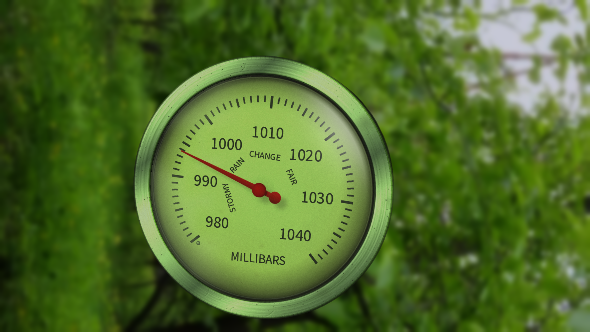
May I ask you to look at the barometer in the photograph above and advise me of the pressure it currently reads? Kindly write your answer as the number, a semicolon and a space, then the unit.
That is 994; mbar
